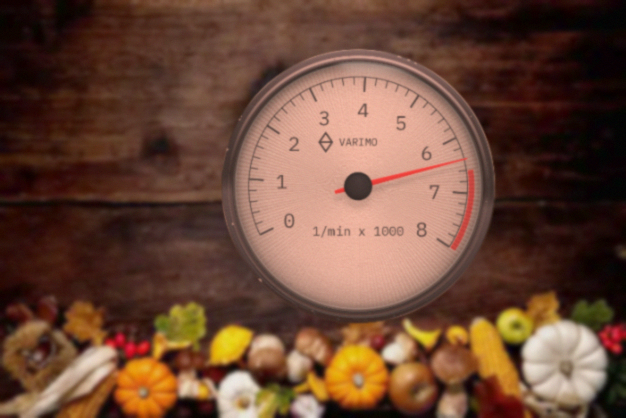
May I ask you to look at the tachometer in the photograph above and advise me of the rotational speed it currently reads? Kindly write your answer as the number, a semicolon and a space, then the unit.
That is 6400; rpm
